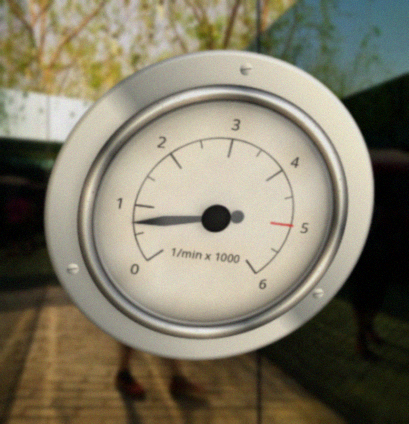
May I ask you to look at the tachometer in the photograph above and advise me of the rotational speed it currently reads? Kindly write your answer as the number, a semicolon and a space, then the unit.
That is 750; rpm
